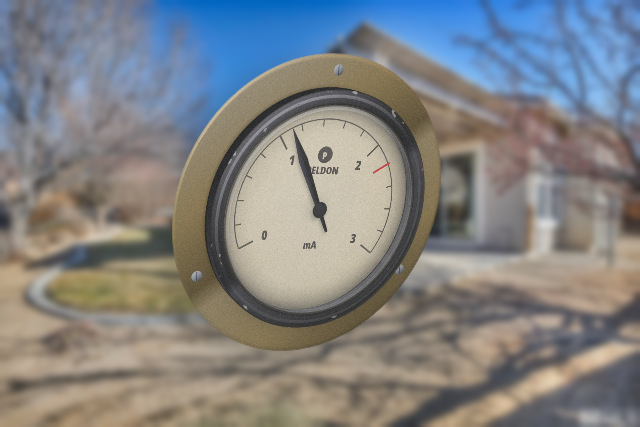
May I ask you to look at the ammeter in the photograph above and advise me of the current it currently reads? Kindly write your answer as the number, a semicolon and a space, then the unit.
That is 1.1; mA
